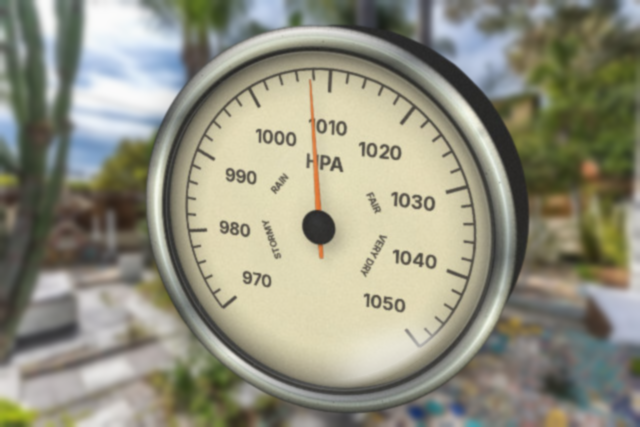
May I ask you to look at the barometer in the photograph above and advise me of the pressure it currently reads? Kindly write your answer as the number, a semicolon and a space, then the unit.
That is 1008; hPa
